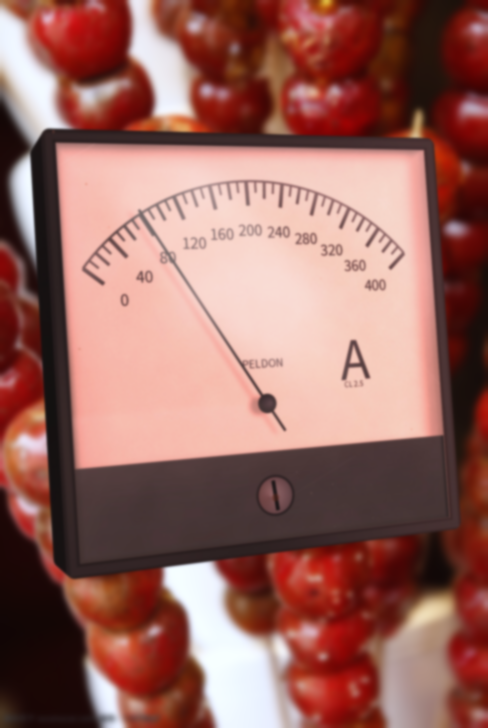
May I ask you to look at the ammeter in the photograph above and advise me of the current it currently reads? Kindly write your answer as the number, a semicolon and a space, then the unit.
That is 80; A
